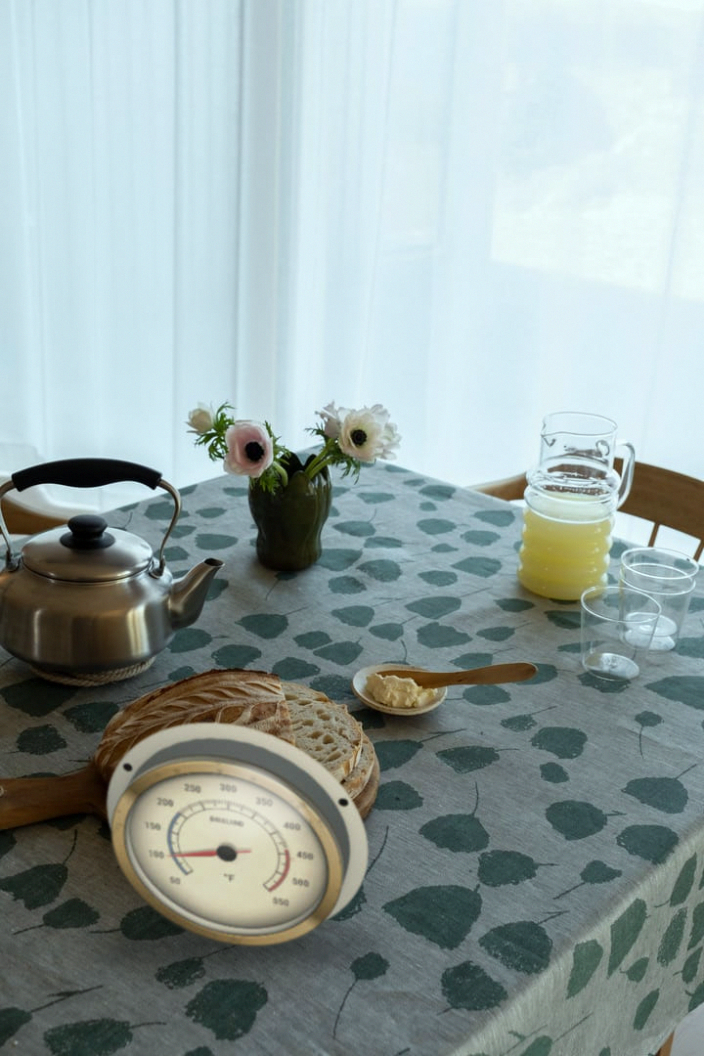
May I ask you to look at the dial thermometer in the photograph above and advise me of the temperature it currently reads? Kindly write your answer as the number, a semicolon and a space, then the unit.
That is 100; °F
